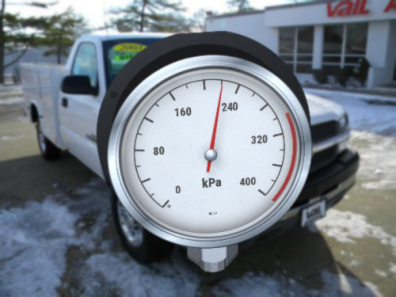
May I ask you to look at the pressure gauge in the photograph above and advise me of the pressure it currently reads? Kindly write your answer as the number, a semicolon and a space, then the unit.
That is 220; kPa
